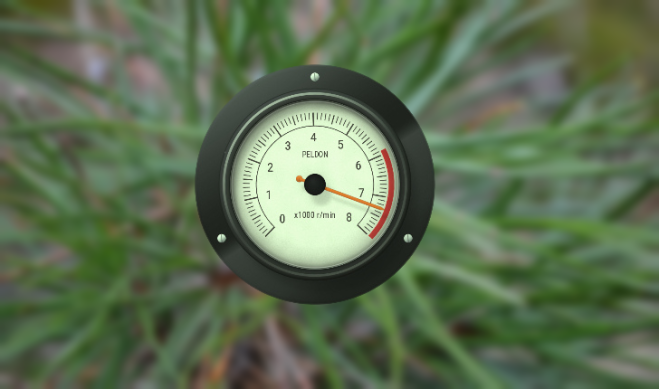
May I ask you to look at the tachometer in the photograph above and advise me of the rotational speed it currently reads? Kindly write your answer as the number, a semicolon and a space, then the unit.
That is 7300; rpm
